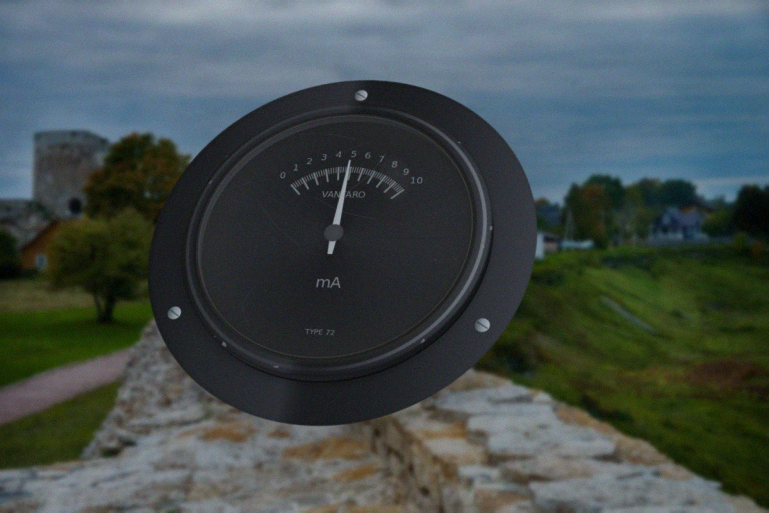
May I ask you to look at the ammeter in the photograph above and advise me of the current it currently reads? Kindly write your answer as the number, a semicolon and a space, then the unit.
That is 5; mA
